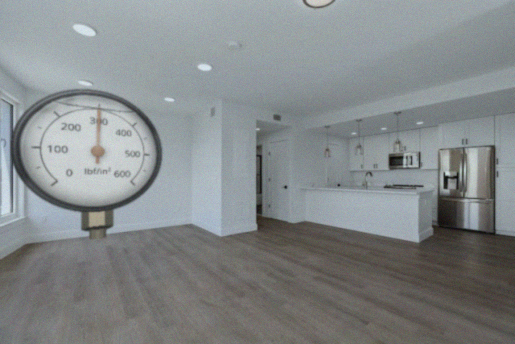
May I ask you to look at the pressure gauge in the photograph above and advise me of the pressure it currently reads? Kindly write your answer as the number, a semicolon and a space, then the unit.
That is 300; psi
